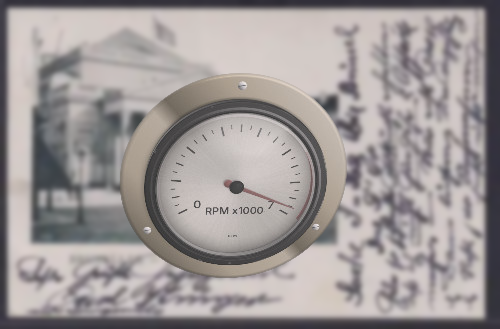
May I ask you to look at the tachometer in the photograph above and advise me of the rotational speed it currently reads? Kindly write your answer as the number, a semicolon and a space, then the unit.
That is 6750; rpm
